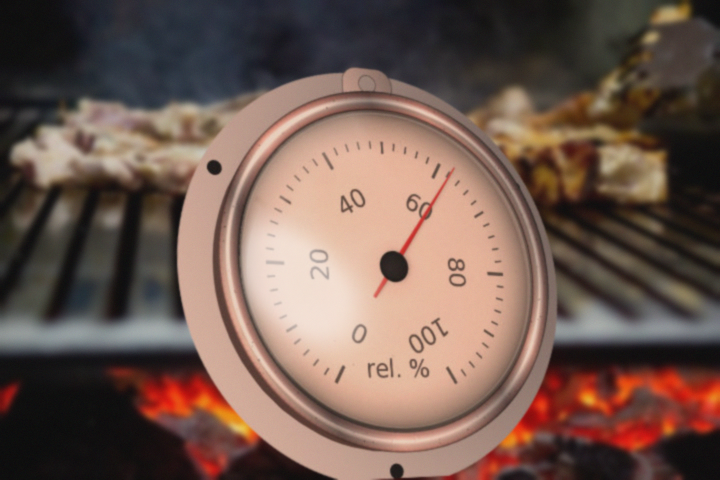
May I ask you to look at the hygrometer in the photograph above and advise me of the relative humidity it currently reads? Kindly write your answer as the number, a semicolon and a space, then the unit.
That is 62; %
